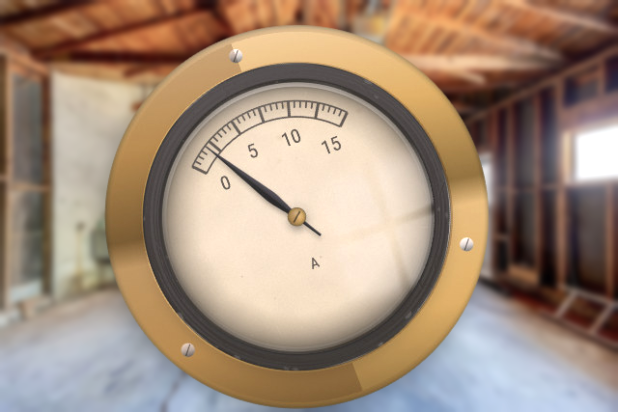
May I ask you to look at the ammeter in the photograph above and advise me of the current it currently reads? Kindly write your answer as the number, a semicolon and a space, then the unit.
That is 2; A
